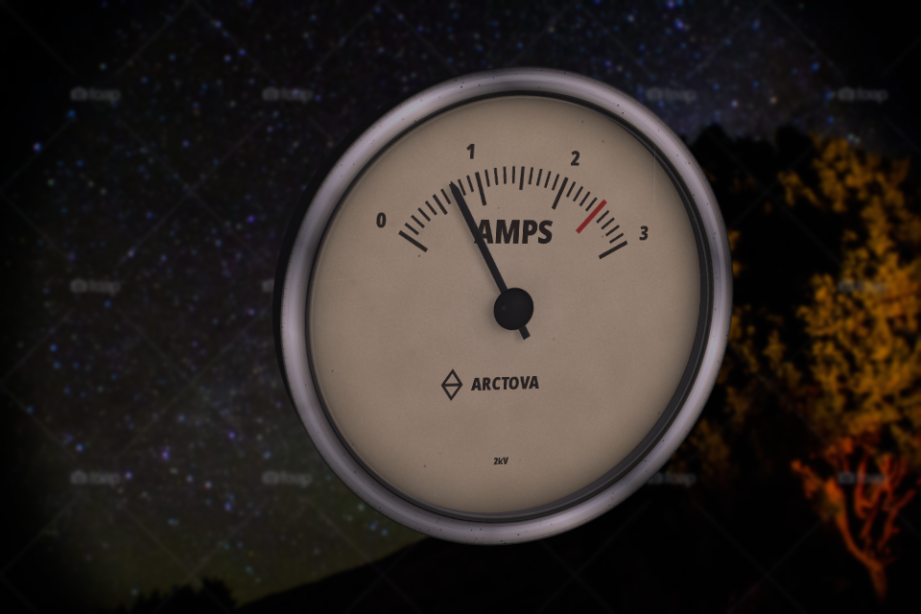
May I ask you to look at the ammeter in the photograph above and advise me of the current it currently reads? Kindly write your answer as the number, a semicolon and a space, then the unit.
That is 0.7; A
